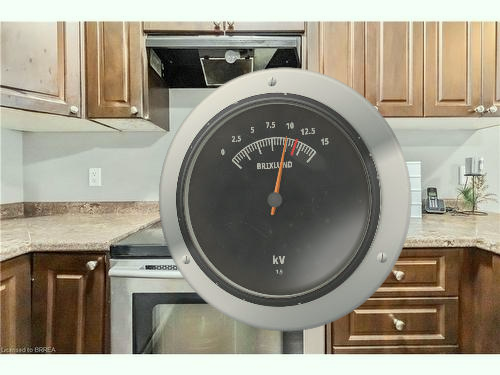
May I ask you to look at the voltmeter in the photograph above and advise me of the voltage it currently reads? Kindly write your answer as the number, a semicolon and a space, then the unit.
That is 10; kV
